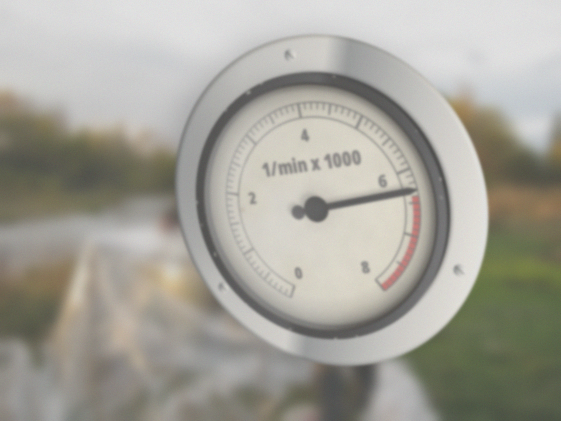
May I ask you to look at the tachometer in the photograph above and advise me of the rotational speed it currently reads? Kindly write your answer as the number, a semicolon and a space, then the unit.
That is 6300; rpm
